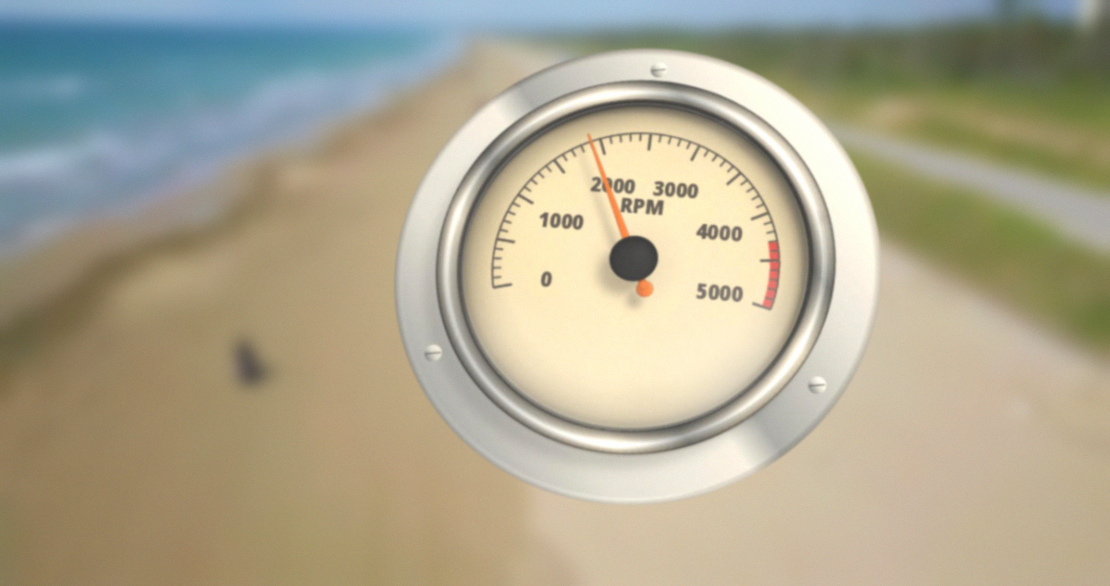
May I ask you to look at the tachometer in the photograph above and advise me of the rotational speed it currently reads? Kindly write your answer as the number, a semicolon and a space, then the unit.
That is 1900; rpm
